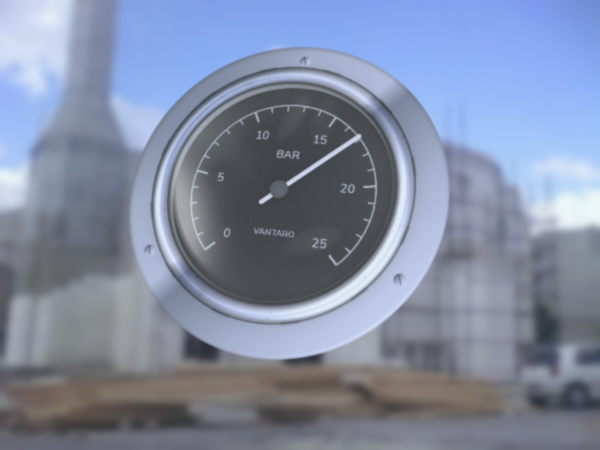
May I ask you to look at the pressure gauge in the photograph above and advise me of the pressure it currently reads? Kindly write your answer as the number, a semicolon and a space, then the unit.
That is 17; bar
